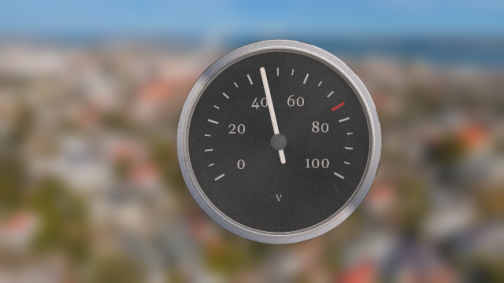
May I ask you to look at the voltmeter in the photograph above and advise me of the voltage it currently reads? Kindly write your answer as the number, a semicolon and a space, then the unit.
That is 45; V
